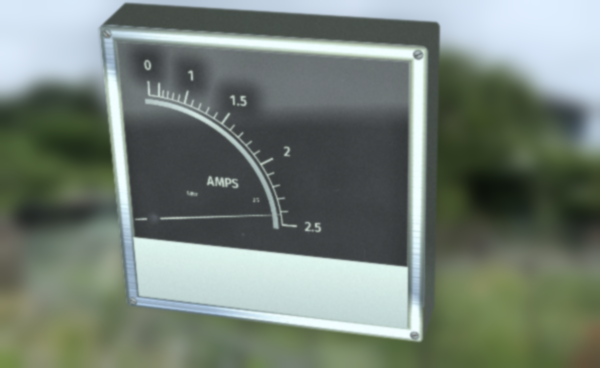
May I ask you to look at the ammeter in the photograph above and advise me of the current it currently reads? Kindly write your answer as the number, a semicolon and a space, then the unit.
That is 2.4; A
